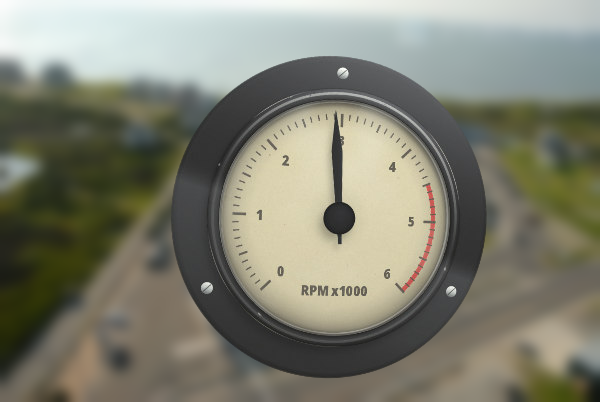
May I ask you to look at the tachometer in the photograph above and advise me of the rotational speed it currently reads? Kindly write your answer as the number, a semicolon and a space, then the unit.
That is 2900; rpm
